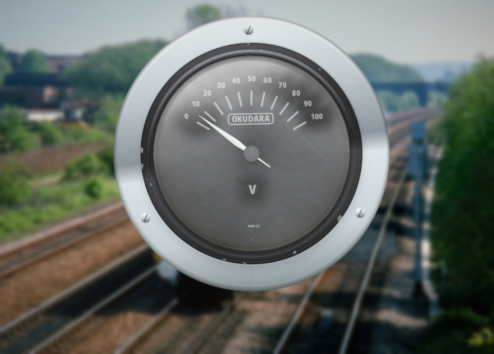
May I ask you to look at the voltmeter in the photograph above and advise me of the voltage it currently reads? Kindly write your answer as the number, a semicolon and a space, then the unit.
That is 5; V
